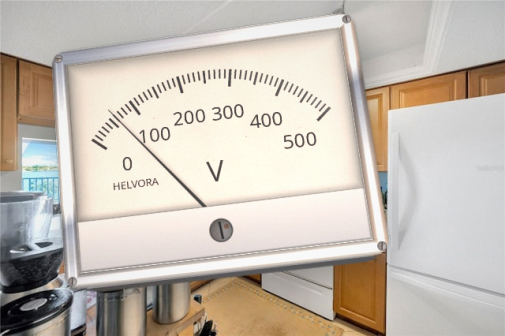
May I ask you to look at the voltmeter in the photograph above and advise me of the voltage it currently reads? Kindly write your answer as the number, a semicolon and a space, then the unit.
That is 60; V
